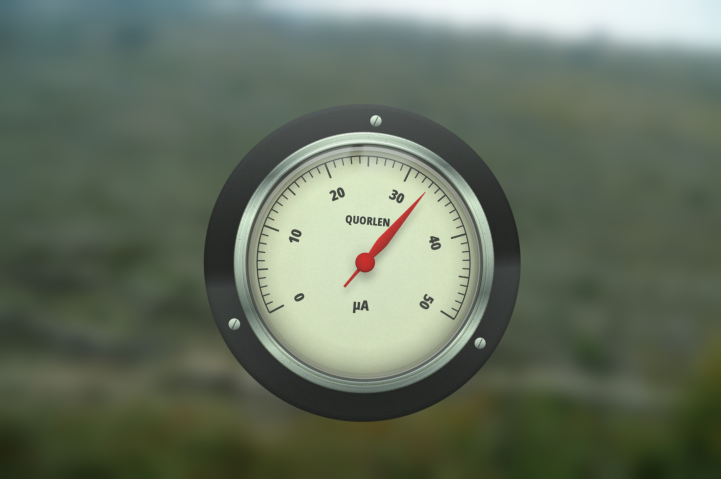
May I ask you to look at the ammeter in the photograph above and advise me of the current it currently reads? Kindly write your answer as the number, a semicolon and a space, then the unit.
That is 33; µA
